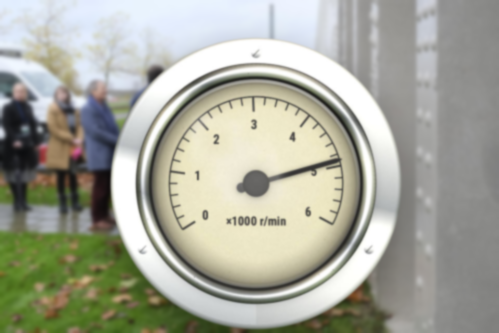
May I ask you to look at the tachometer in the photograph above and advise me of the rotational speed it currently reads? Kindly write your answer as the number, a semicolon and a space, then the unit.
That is 4900; rpm
